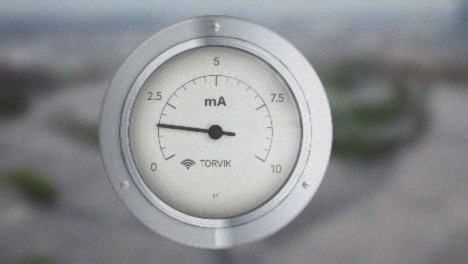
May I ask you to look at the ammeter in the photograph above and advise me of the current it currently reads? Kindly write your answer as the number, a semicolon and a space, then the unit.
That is 1.5; mA
